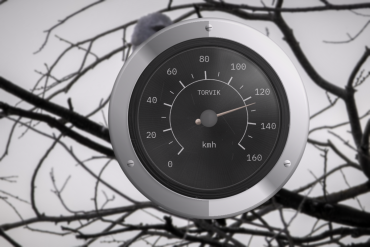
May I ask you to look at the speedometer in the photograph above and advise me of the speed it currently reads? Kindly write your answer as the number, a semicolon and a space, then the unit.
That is 125; km/h
